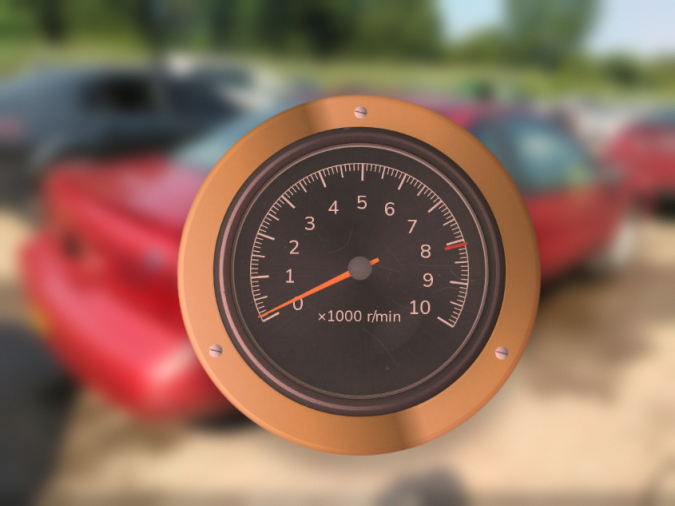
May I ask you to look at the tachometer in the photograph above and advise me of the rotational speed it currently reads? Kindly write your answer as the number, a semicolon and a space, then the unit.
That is 100; rpm
